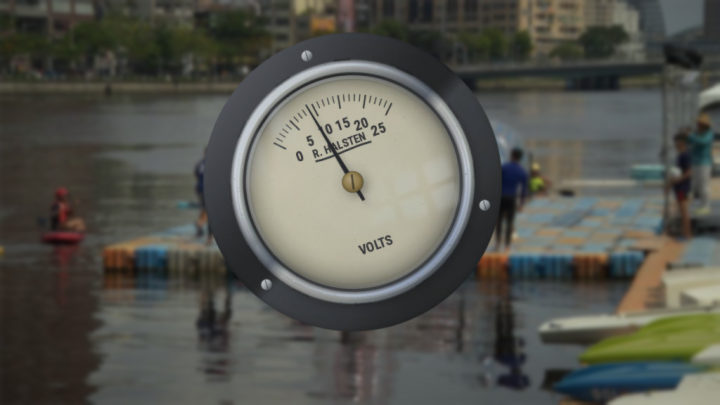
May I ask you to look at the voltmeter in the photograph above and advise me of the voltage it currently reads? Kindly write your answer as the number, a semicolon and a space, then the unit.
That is 9; V
